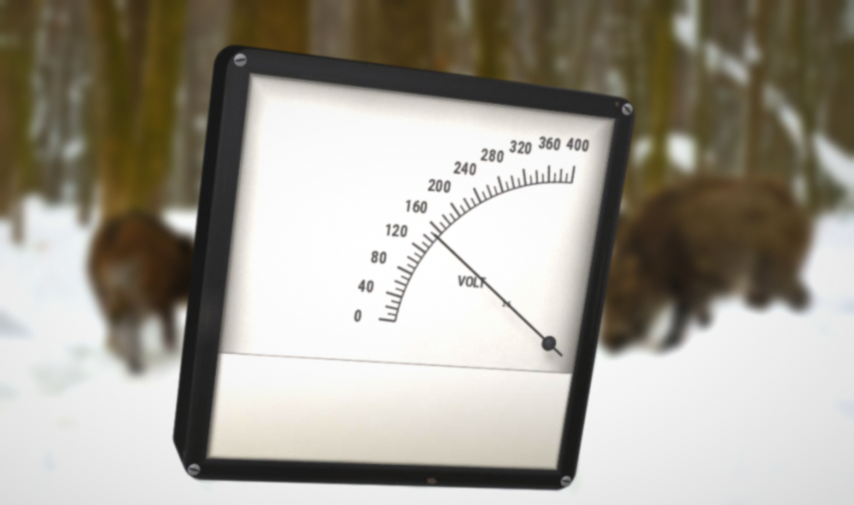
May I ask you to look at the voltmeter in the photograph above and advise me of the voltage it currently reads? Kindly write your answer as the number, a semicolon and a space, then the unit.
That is 150; V
